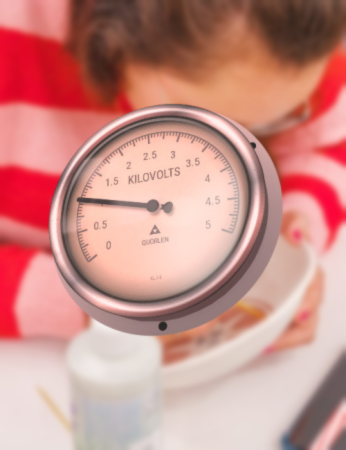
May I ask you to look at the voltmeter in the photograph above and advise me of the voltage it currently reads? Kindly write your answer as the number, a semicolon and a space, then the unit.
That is 1; kV
